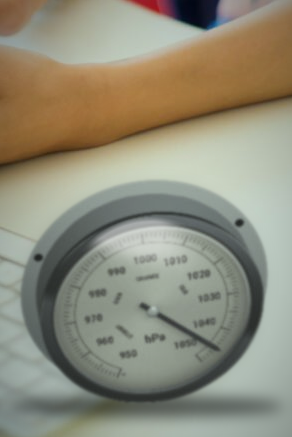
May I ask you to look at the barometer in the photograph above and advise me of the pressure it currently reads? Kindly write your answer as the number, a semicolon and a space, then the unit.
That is 1045; hPa
